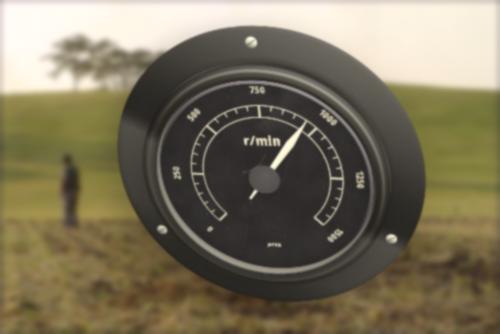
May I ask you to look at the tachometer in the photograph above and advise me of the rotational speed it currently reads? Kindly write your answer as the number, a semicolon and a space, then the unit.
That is 950; rpm
